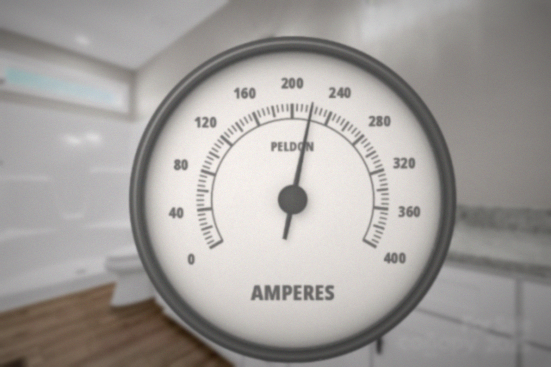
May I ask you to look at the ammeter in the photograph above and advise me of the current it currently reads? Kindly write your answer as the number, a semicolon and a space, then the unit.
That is 220; A
